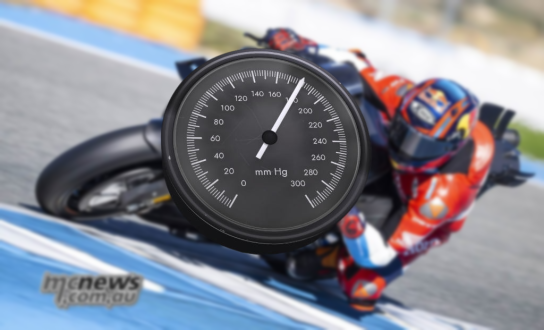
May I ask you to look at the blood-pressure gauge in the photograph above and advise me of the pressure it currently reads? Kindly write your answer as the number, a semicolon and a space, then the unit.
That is 180; mmHg
